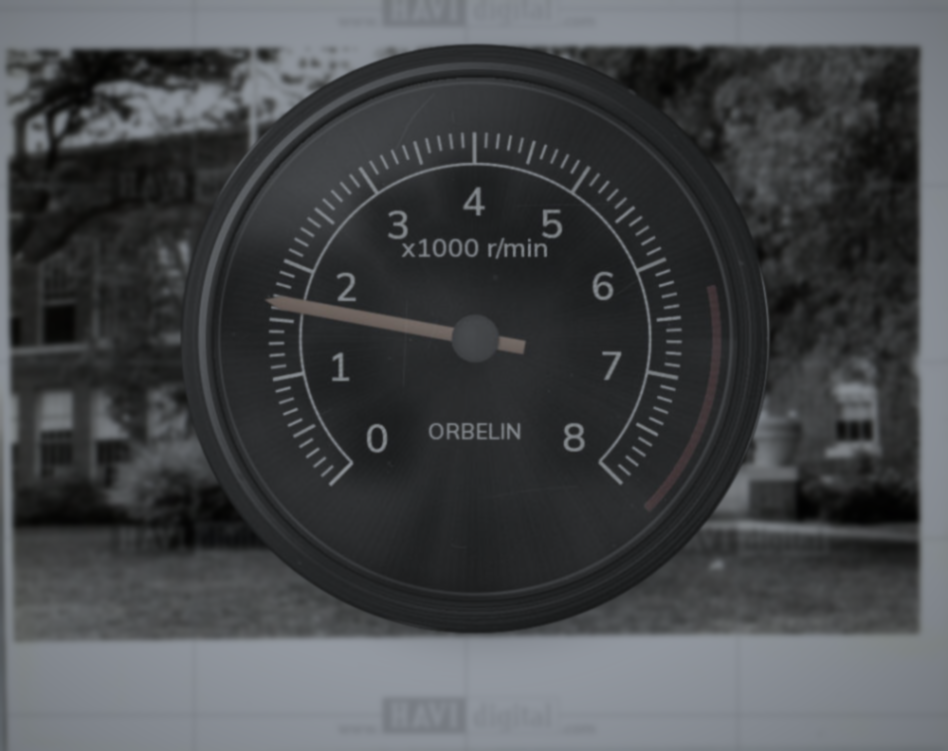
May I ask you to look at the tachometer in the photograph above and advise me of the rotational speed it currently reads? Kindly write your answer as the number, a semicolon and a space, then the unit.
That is 1650; rpm
